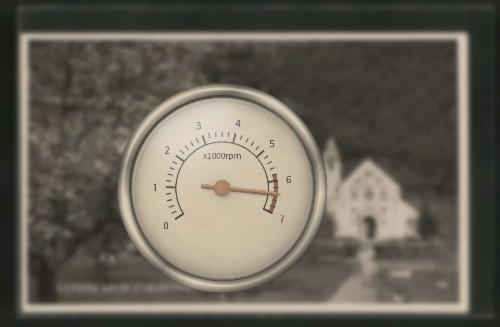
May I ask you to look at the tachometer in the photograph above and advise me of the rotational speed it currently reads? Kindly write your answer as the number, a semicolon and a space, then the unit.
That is 6400; rpm
